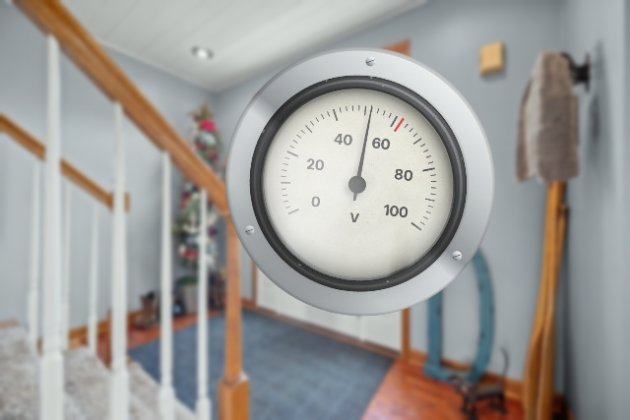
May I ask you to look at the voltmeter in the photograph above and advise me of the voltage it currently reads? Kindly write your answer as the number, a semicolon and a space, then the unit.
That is 52; V
